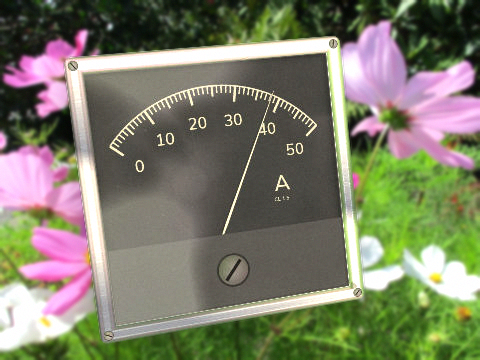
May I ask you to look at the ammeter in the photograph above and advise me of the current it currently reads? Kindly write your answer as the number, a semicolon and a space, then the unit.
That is 38; A
